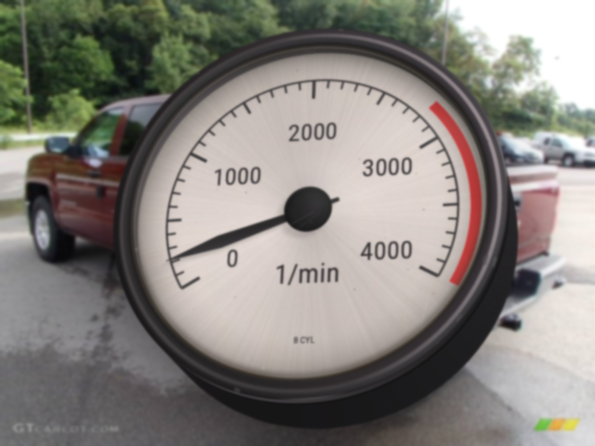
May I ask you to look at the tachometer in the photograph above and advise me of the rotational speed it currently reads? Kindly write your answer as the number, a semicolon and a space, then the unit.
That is 200; rpm
